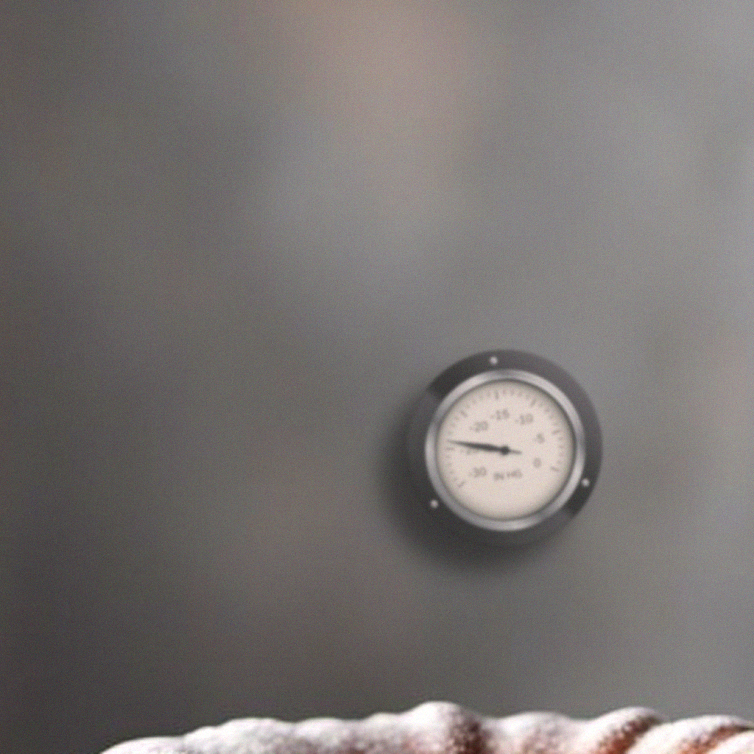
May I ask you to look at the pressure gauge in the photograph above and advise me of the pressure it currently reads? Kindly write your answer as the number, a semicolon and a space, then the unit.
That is -24; inHg
